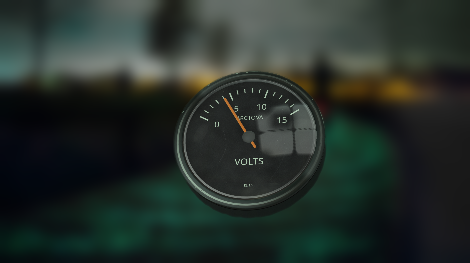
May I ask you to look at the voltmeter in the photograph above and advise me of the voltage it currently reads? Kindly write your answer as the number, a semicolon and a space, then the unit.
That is 4; V
